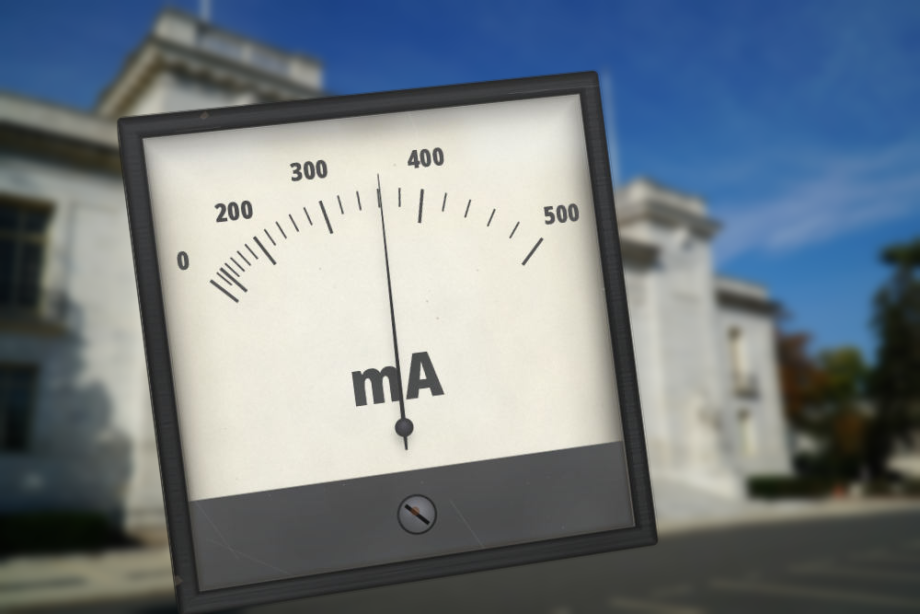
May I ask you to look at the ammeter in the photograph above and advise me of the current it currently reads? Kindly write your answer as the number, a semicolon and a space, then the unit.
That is 360; mA
